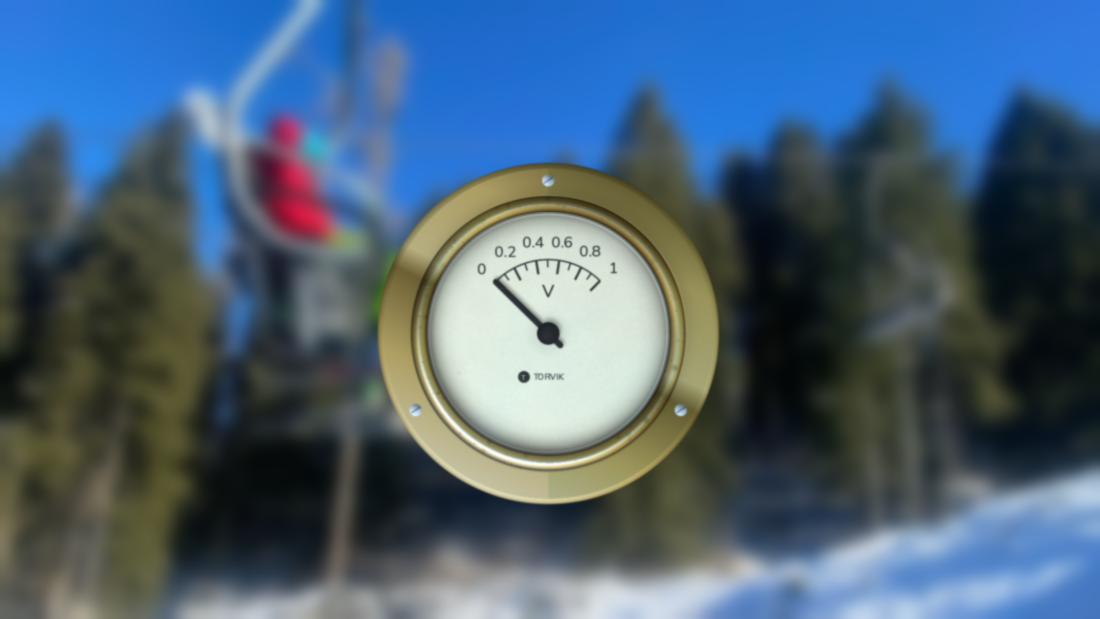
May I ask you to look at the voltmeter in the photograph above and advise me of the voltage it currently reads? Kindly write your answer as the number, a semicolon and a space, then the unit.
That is 0; V
